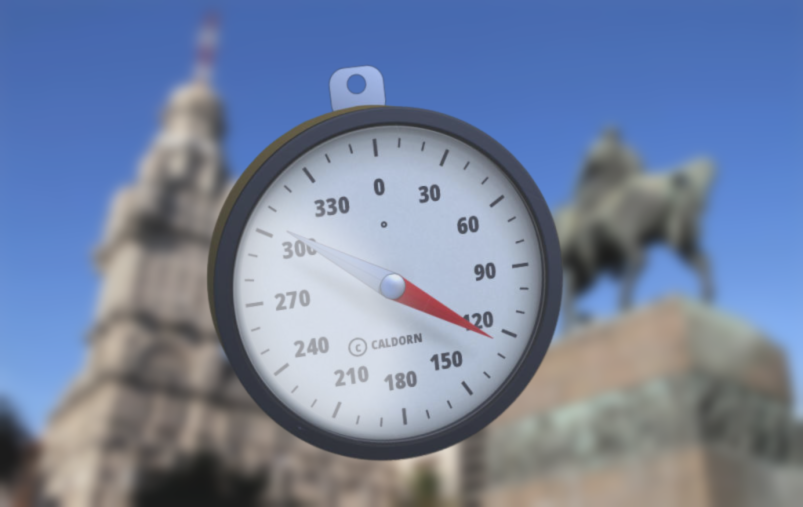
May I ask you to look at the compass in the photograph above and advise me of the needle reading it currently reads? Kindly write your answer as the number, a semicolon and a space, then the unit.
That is 125; °
